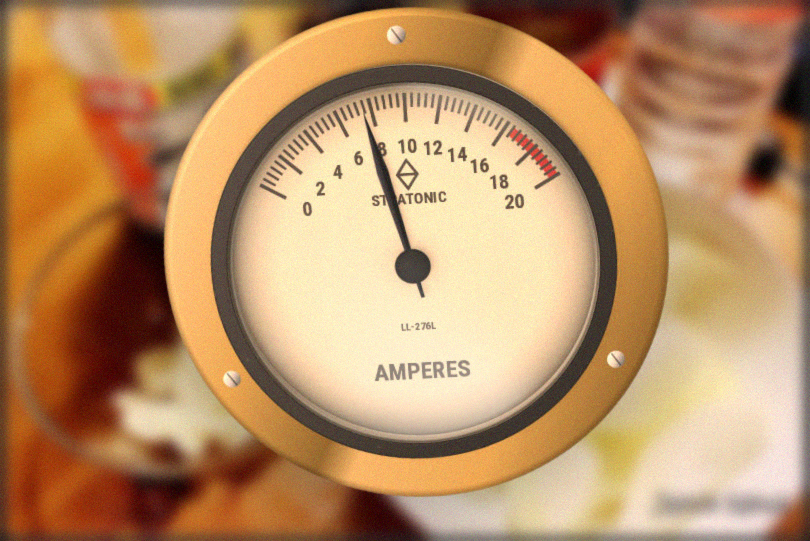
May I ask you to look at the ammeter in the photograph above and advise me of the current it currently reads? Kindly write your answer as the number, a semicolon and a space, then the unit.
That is 7.6; A
